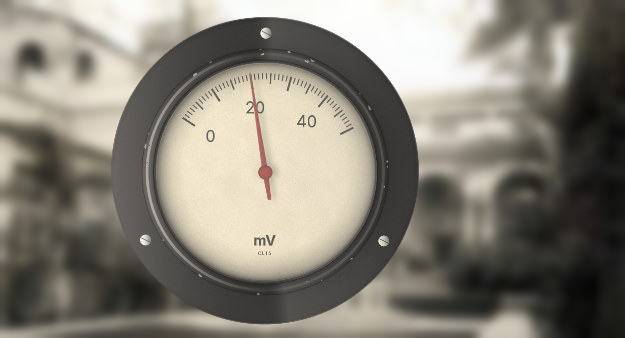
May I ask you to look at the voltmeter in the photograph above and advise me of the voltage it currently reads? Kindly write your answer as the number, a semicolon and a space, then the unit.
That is 20; mV
